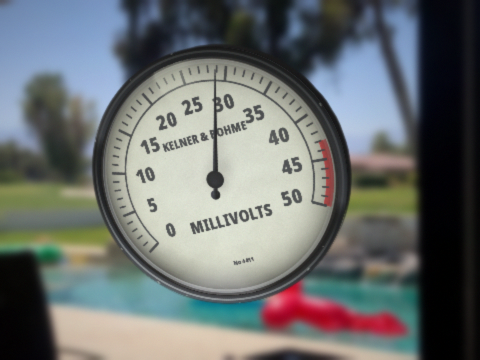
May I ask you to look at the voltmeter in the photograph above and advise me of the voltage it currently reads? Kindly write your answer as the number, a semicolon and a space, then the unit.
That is 29; mV
